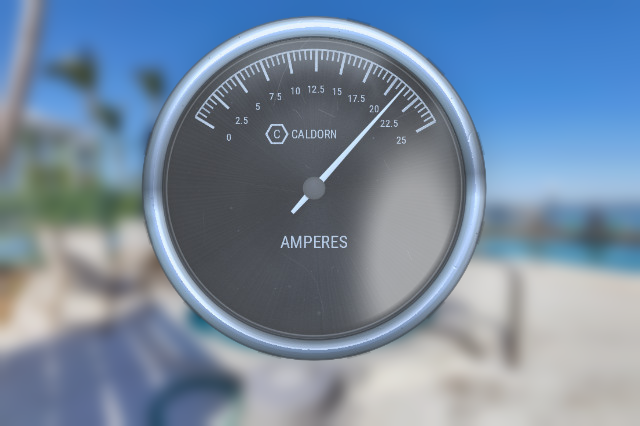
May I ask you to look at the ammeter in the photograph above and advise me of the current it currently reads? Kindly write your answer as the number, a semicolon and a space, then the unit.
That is 21; A
